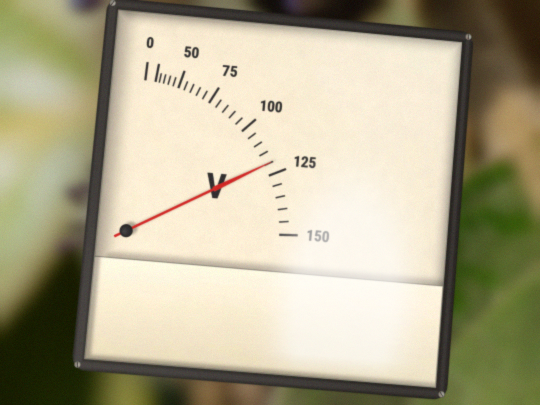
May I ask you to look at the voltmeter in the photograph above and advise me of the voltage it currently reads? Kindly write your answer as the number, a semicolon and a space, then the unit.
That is 120; V
